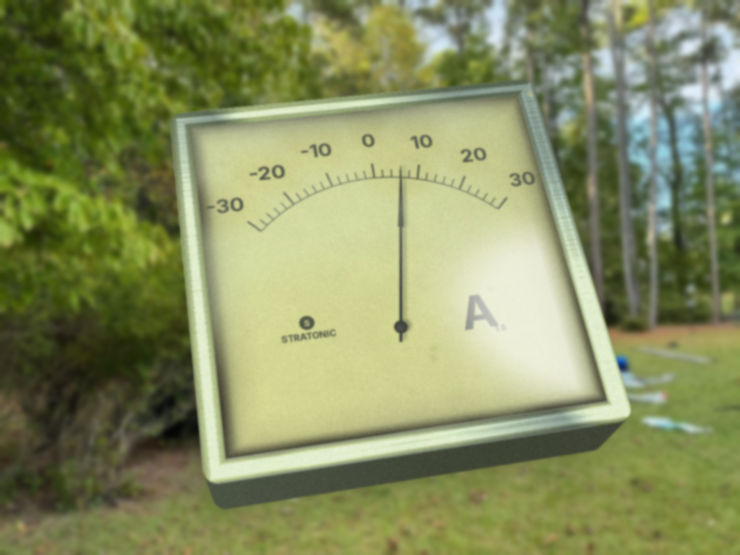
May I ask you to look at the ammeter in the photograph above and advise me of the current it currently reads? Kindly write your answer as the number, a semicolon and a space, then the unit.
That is 6; A
